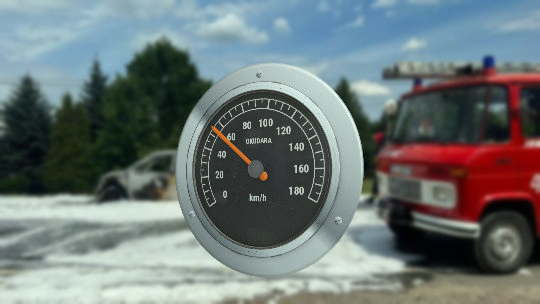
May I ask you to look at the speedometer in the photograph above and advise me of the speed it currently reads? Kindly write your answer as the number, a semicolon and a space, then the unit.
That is 55; km/h
